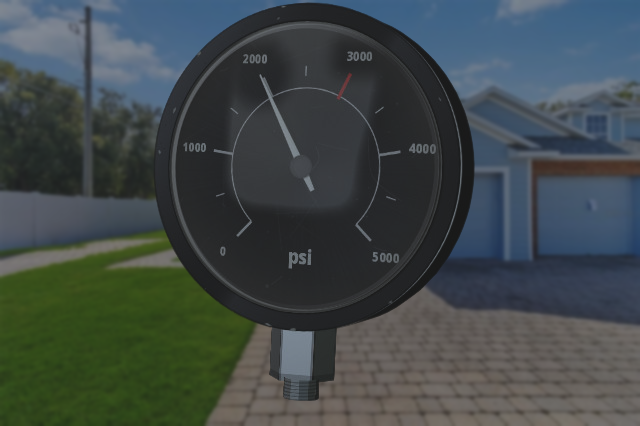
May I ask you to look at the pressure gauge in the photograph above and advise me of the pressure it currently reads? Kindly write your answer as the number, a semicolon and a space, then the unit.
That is 2000; psi
